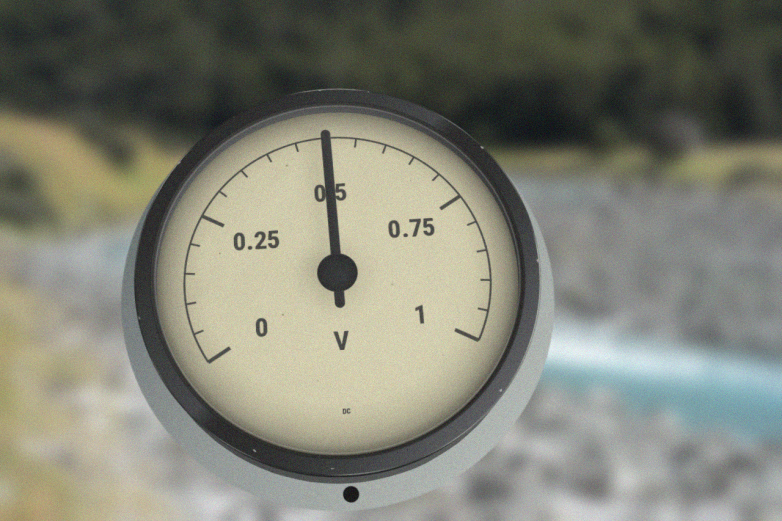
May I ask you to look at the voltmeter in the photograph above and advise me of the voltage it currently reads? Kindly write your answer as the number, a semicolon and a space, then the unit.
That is 0.5; V
